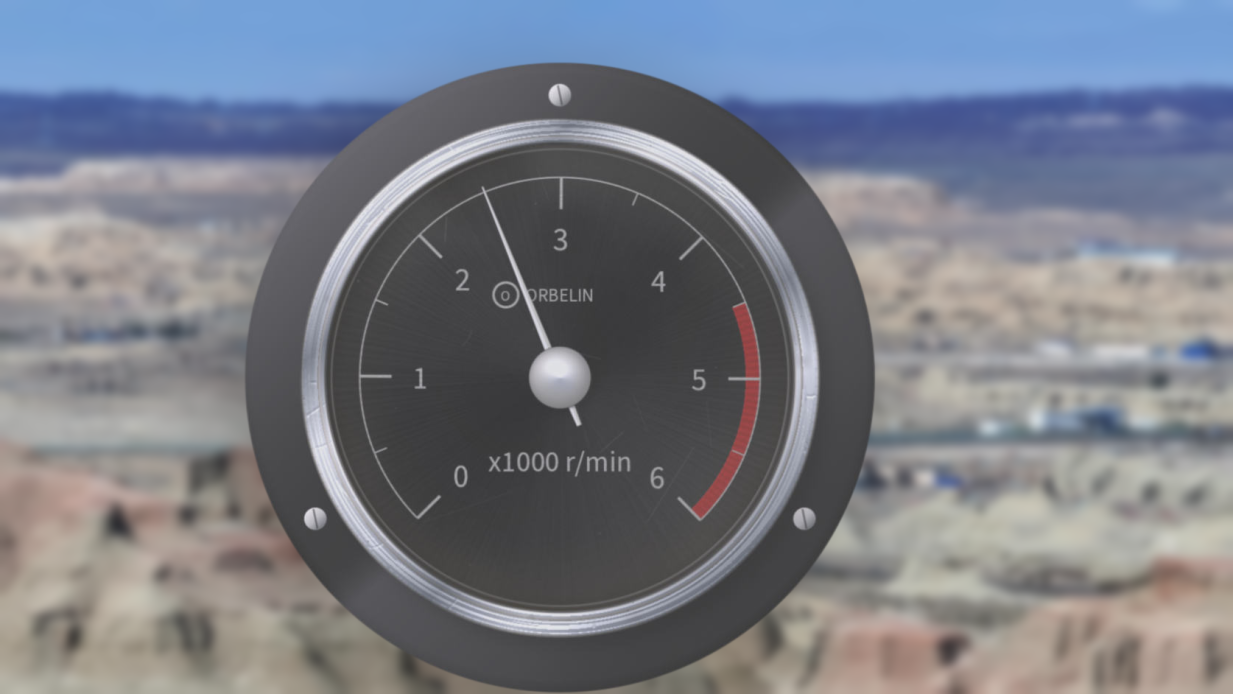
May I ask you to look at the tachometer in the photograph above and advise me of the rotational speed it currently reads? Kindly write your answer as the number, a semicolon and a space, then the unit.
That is 2500; rpm
